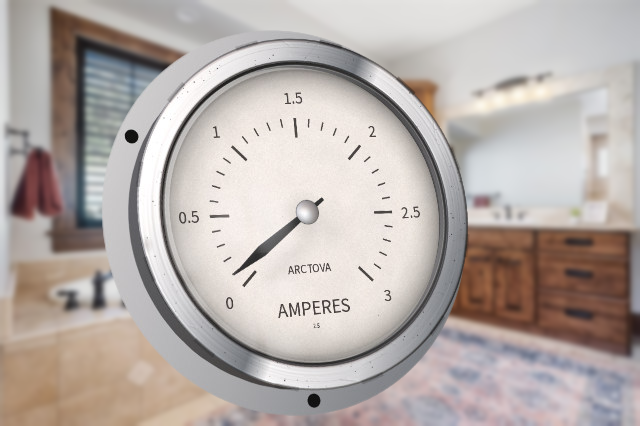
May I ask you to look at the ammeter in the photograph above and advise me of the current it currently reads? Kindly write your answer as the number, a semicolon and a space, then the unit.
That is 0.1; A
